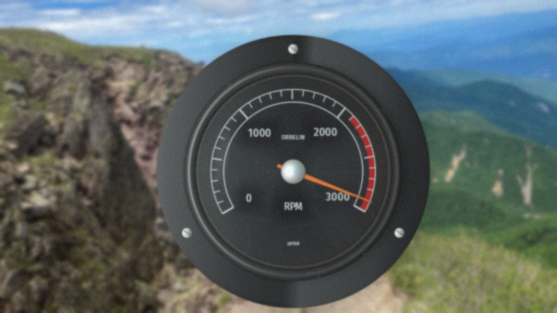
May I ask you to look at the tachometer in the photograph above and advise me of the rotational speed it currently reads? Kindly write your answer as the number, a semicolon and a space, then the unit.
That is 2900; rpm
